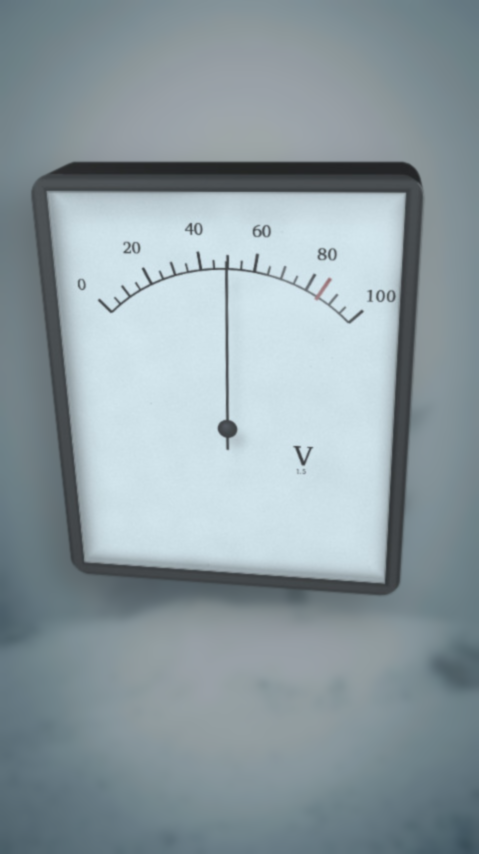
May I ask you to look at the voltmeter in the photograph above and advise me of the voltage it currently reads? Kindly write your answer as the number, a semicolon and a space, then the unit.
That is 50; V
